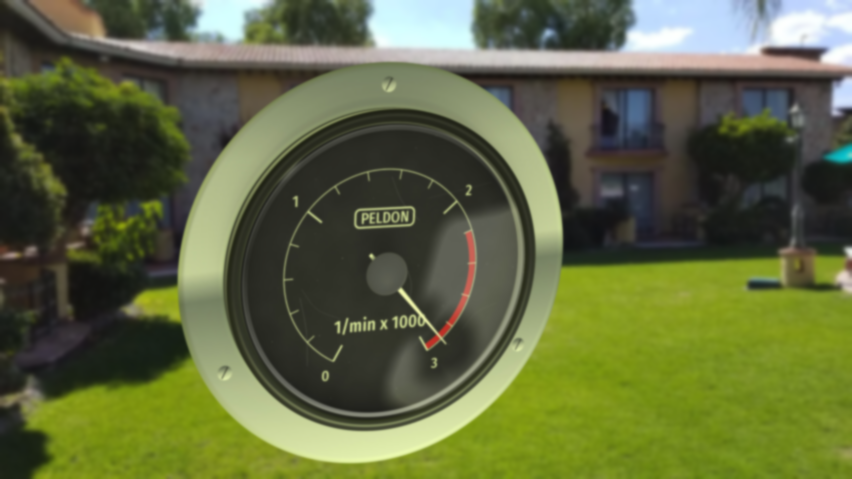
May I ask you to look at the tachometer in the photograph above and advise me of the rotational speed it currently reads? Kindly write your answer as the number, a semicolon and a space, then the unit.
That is 2900; rpm
